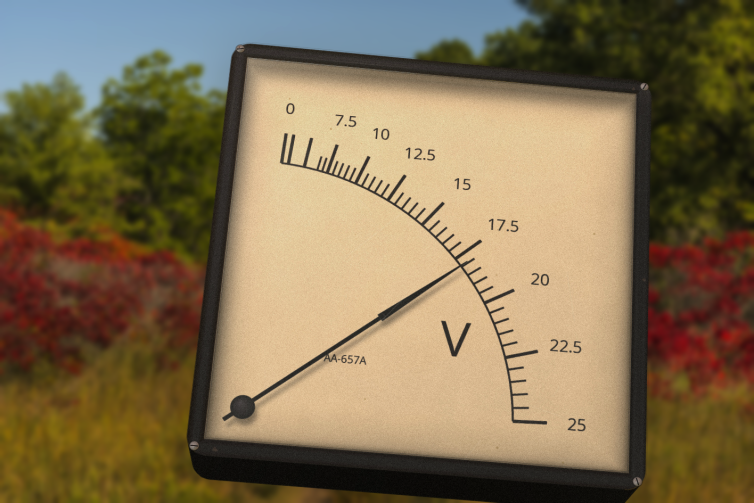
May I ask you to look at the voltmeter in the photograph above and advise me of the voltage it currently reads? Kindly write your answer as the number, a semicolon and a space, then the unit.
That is 18; V
